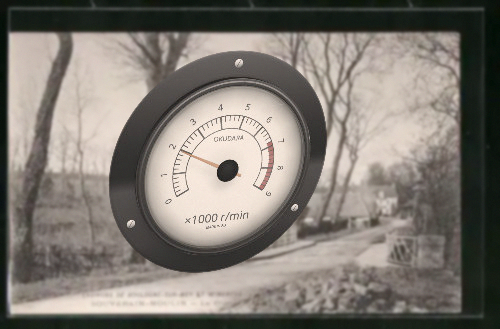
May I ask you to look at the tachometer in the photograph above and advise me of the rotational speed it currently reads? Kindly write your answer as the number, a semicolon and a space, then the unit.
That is 2000; rpm
